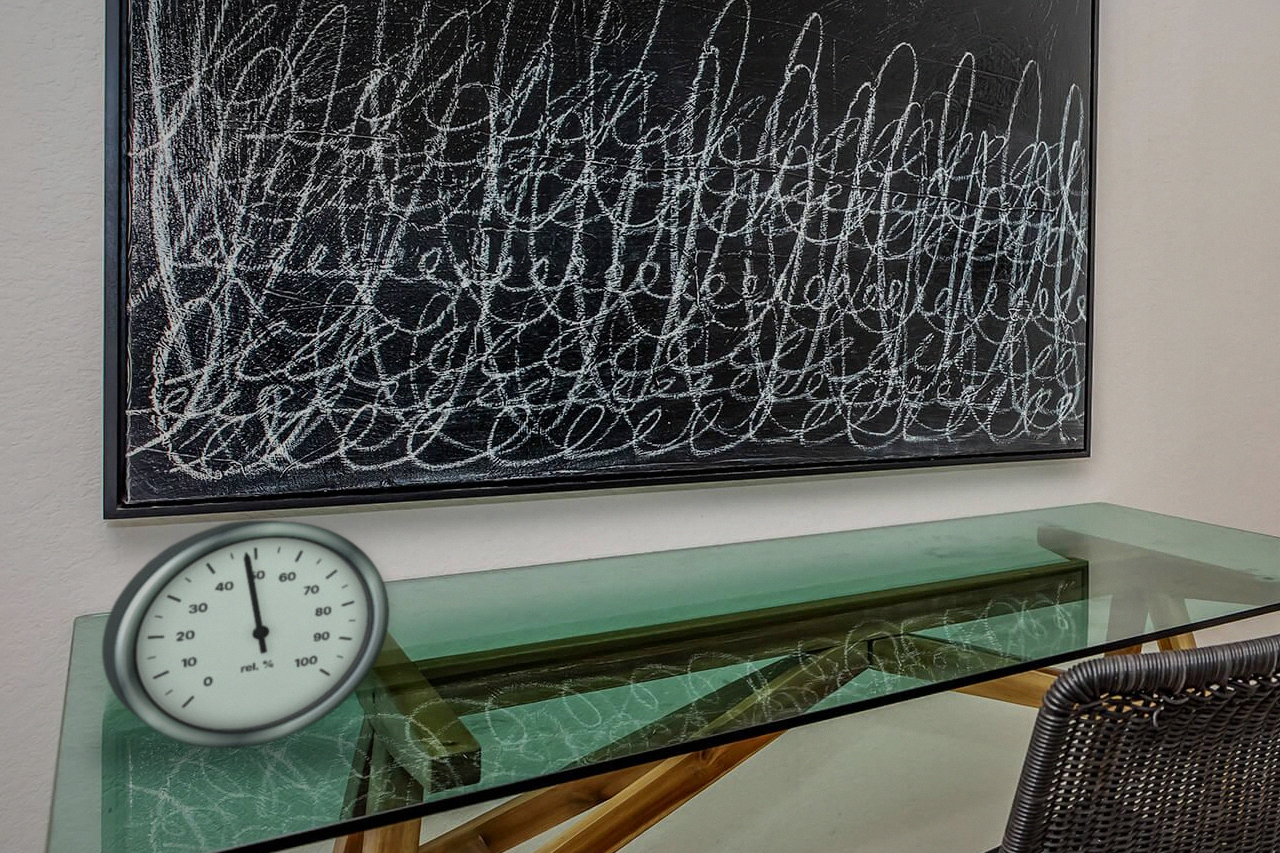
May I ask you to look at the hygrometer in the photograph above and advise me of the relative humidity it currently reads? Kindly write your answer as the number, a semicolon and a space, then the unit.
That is 47.5; %
